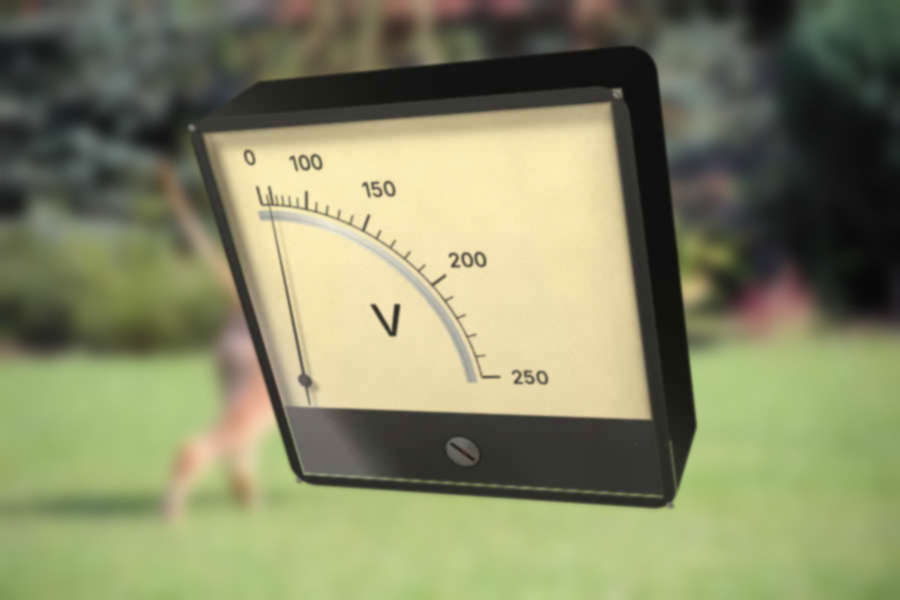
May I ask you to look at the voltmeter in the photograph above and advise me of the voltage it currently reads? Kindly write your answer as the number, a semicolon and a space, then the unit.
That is 50; V
